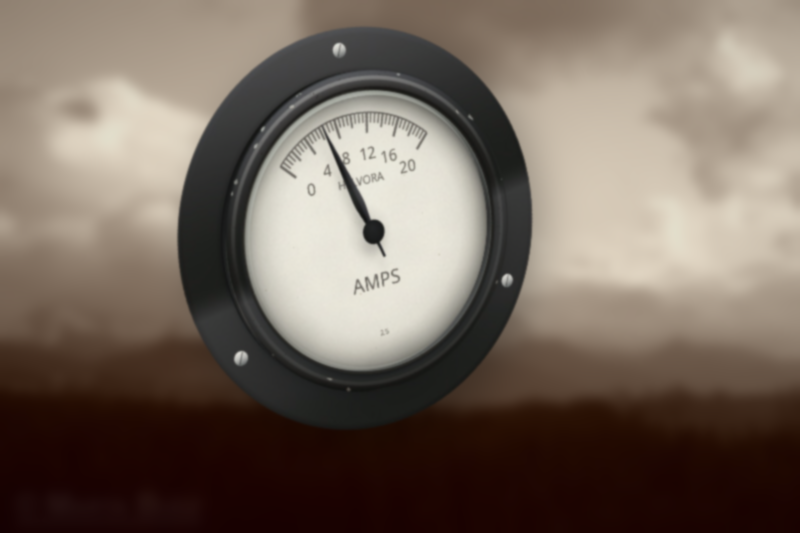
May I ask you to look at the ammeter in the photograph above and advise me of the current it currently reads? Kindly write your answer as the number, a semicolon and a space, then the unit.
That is 6; A
